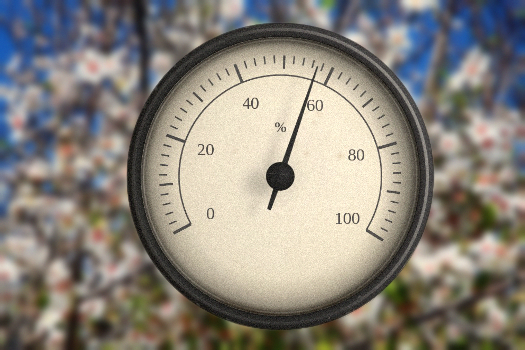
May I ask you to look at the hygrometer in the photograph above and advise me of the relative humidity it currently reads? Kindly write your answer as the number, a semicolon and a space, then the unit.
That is 57; %
